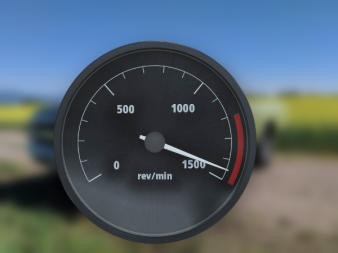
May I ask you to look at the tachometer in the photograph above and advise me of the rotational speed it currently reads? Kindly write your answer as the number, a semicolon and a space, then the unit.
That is 1450; rpm
